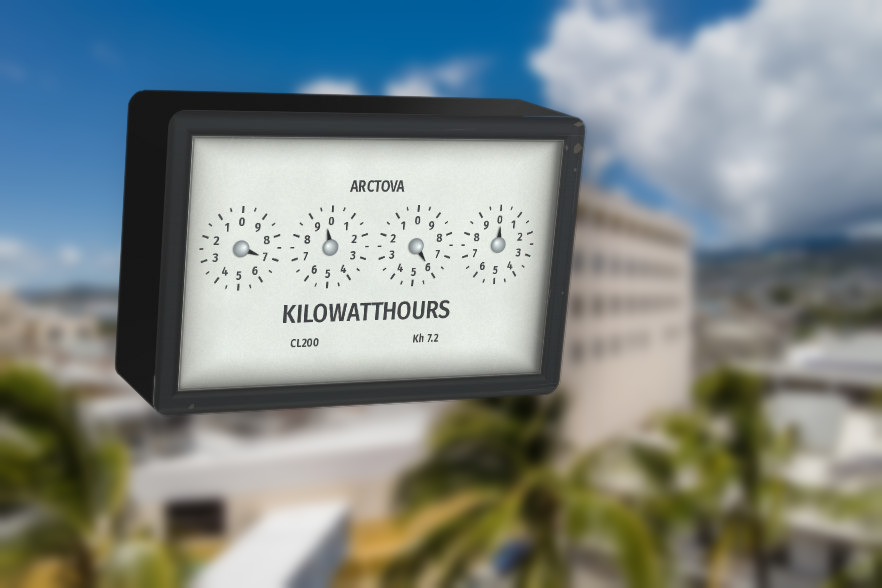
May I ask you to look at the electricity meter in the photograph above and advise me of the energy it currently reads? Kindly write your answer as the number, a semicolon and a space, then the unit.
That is 6960; kWh
